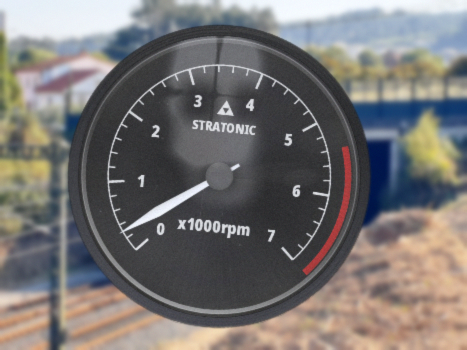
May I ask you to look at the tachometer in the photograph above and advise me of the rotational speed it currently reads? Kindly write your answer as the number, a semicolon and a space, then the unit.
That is 300; rpm
